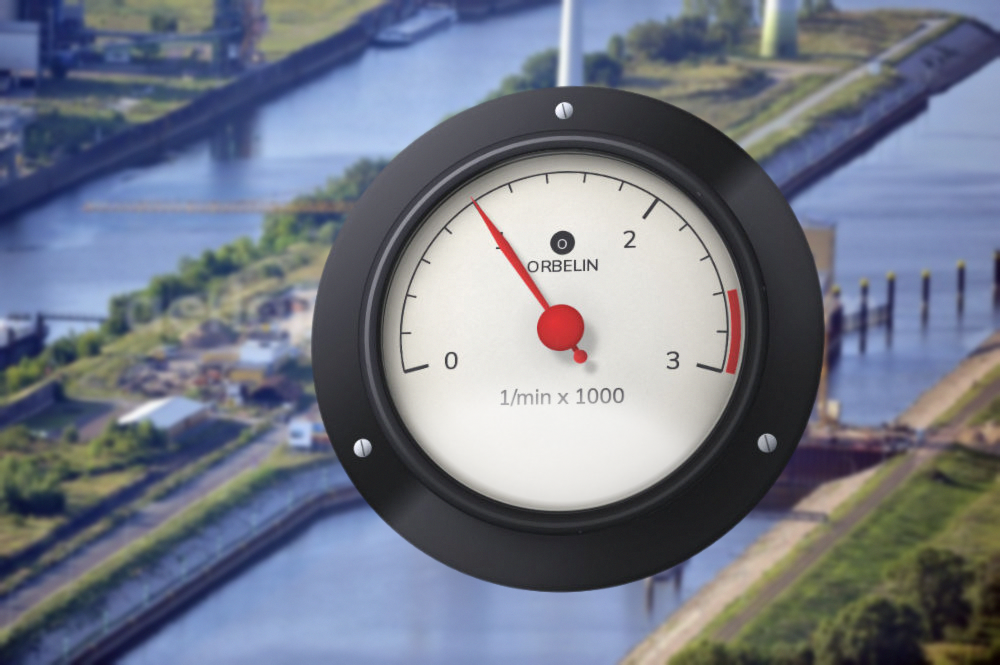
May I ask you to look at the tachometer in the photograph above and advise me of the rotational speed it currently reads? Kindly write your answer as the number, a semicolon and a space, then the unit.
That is 1000; rpm
